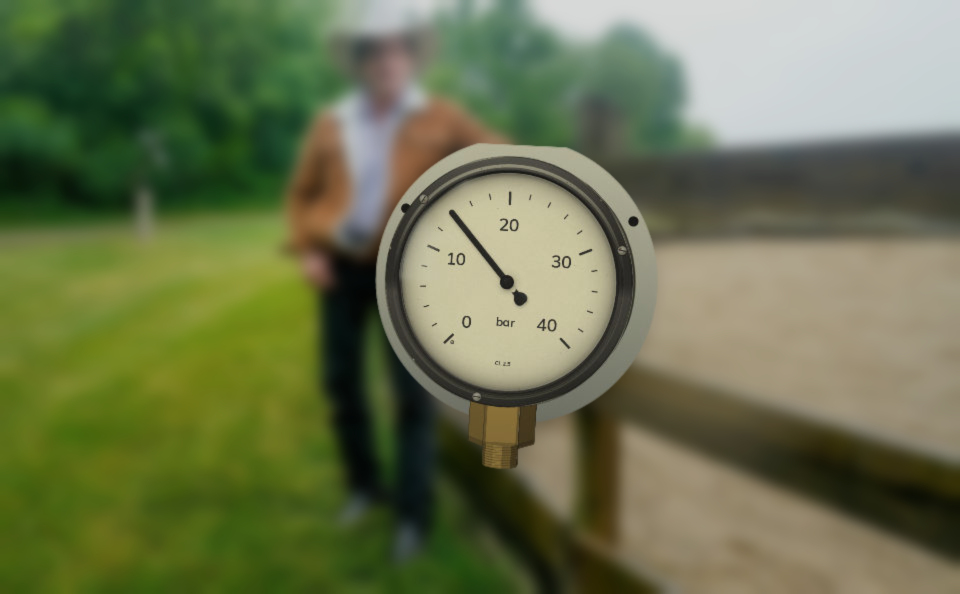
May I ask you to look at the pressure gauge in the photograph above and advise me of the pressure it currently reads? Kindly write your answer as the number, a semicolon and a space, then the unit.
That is 14; bar
